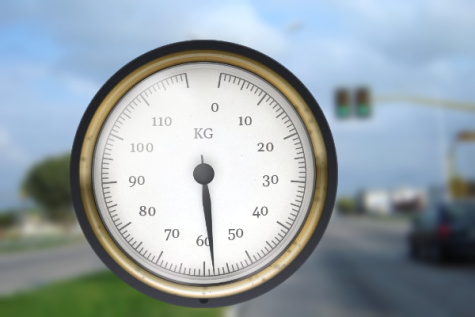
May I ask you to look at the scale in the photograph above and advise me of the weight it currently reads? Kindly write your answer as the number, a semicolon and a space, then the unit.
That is 58; kg
